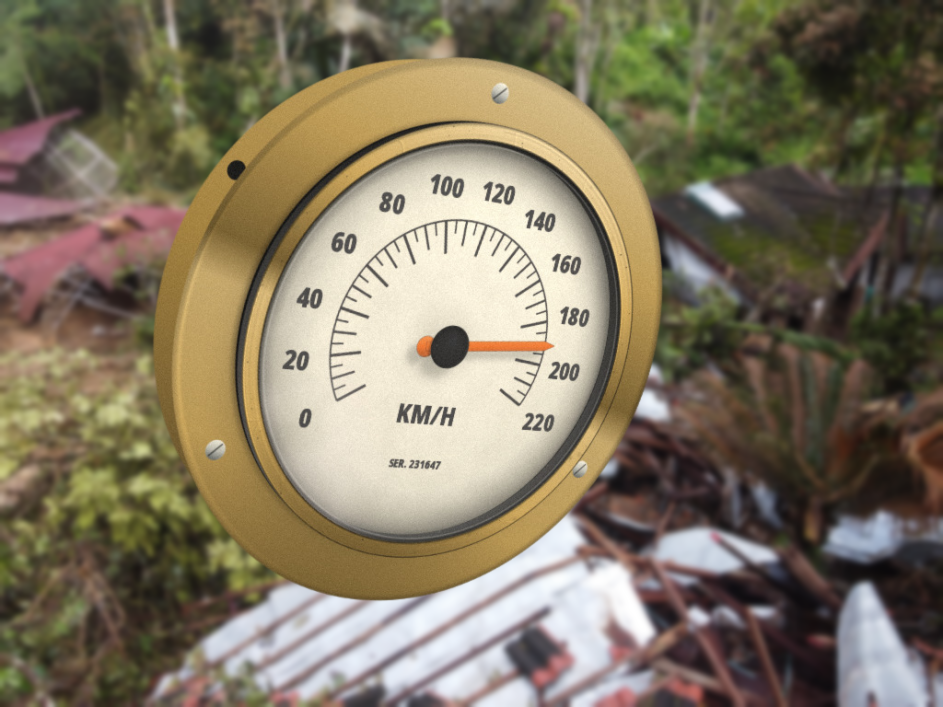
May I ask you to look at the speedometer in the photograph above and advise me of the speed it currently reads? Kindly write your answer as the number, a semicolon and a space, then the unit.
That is 190; km/h
